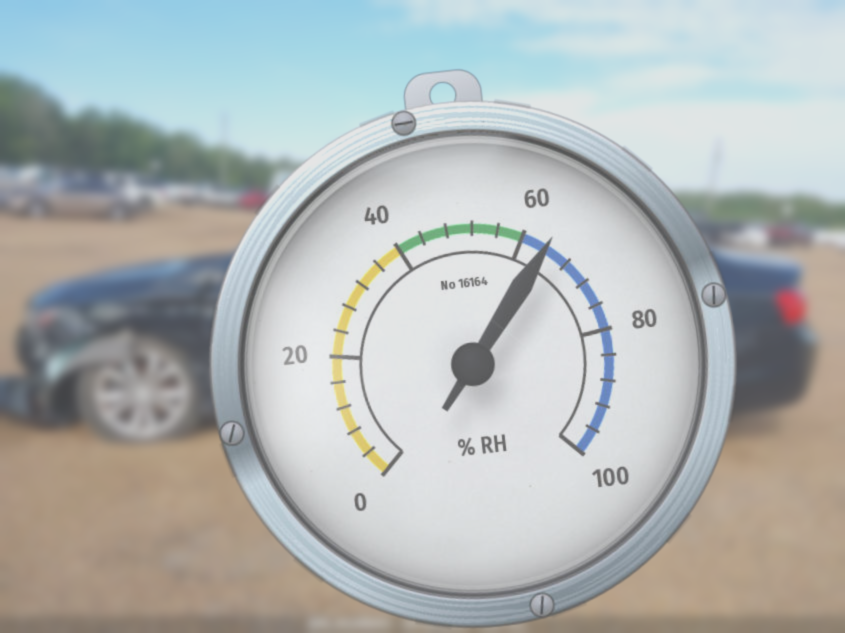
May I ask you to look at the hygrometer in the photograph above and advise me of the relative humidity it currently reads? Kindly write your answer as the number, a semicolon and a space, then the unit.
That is 64; %
